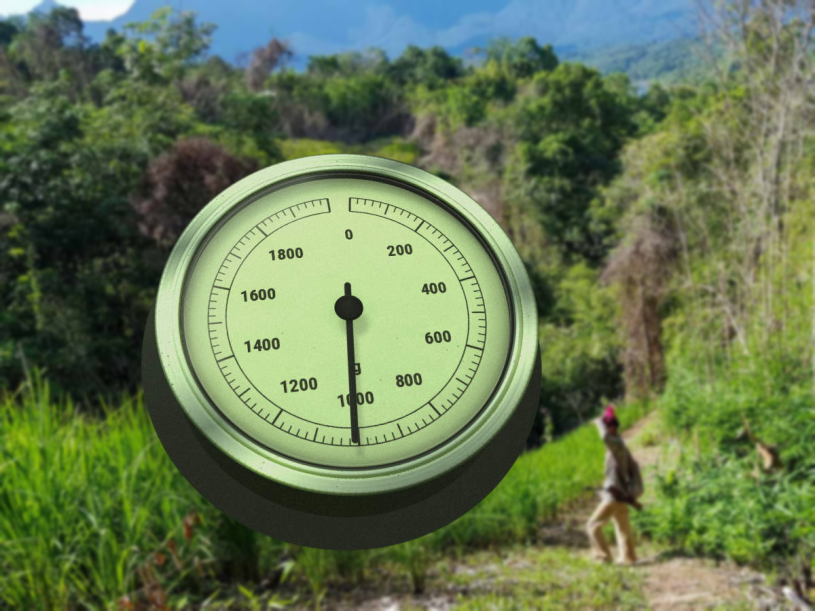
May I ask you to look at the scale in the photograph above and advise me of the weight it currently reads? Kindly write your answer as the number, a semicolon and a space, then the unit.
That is 1010; g
